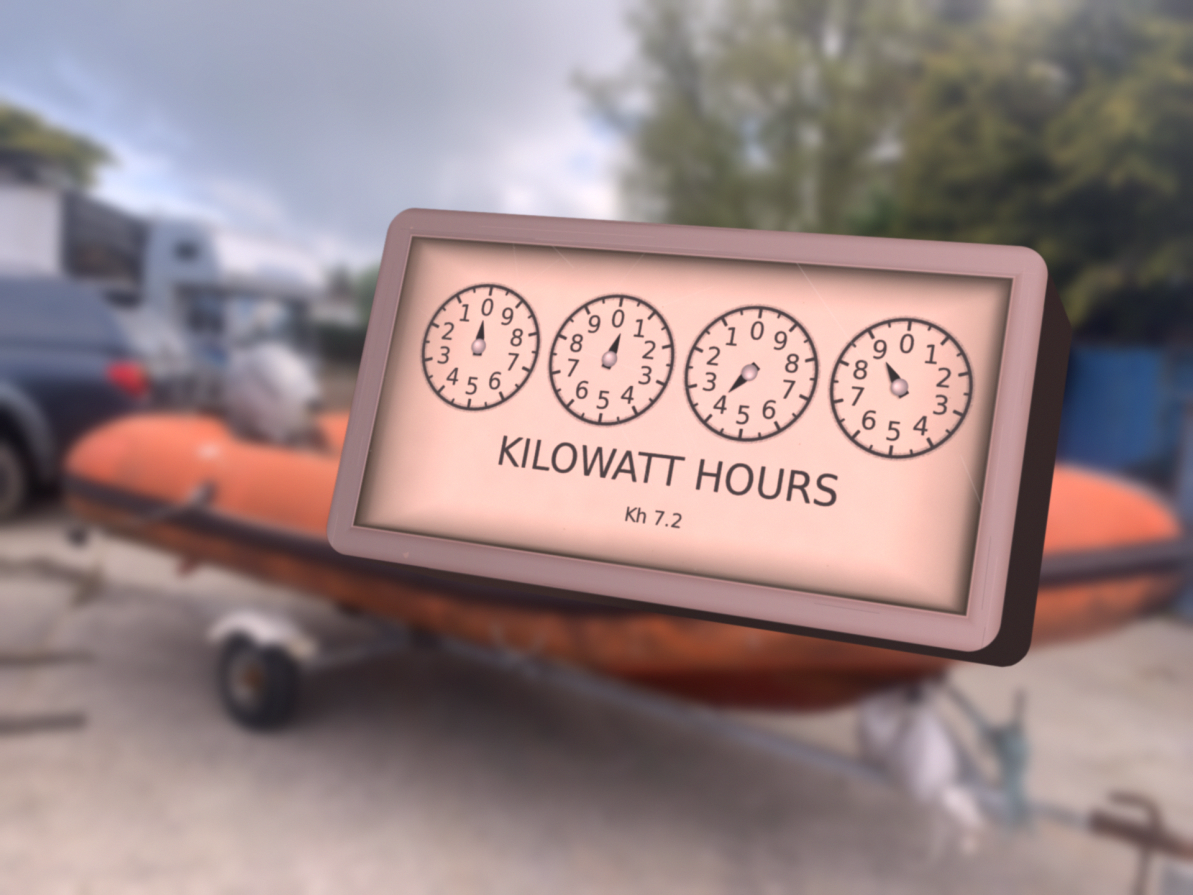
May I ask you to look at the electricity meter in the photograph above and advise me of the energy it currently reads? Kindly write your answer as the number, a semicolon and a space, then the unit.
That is 39; kWh
